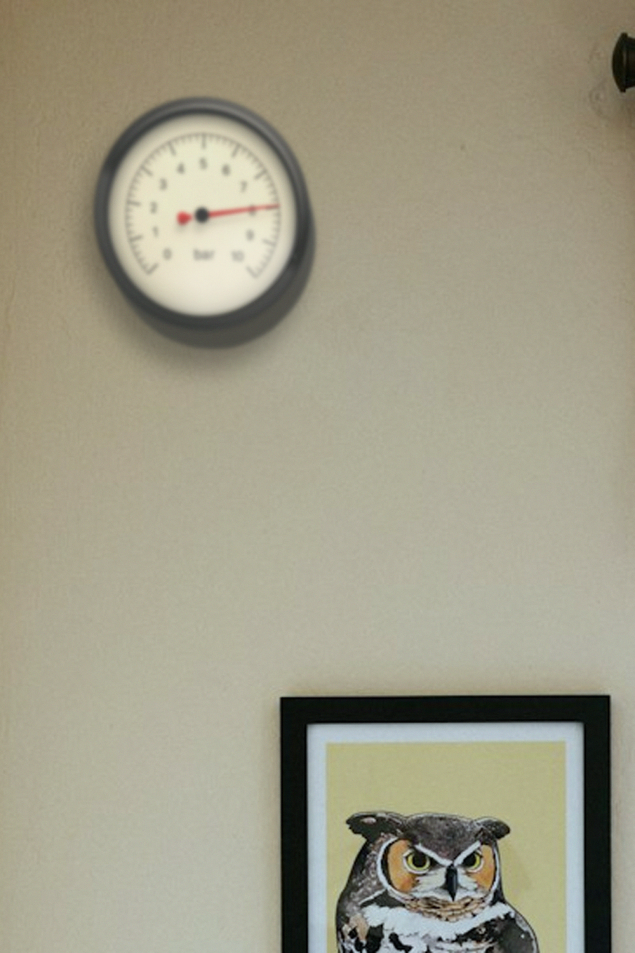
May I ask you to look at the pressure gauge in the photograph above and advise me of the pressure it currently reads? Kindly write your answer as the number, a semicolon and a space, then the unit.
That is 8; bar
